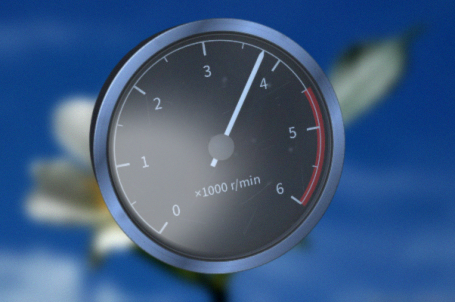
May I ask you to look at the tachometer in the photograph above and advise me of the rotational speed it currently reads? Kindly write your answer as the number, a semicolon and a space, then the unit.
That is 3750; rpm
